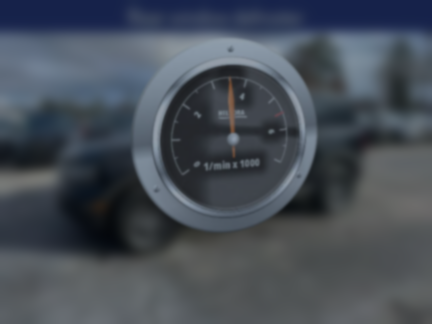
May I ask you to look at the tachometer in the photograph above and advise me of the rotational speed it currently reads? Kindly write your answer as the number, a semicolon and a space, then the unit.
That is 3500; rpm
